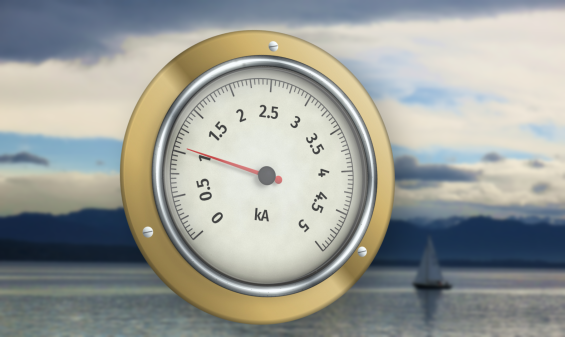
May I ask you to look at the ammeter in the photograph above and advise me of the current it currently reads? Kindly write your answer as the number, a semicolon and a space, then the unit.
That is 1.05; kA
